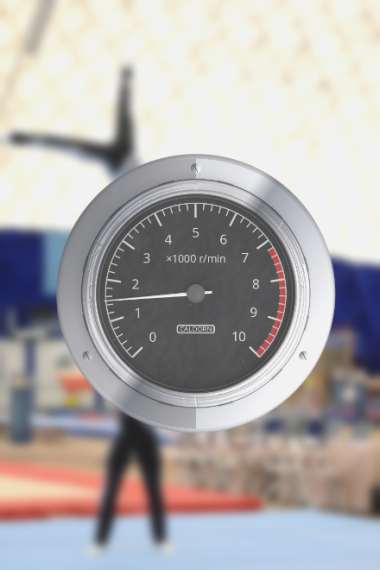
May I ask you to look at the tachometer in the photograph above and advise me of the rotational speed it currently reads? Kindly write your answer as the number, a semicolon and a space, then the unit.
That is 1500; rpm
